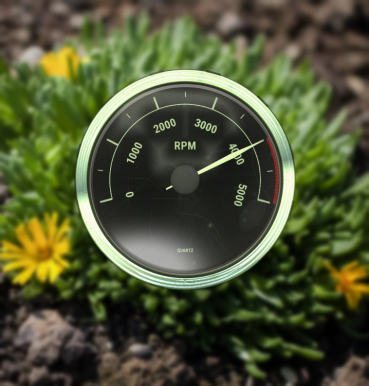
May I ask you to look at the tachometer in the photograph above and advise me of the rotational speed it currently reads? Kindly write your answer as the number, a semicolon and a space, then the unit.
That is 4000; rpm
